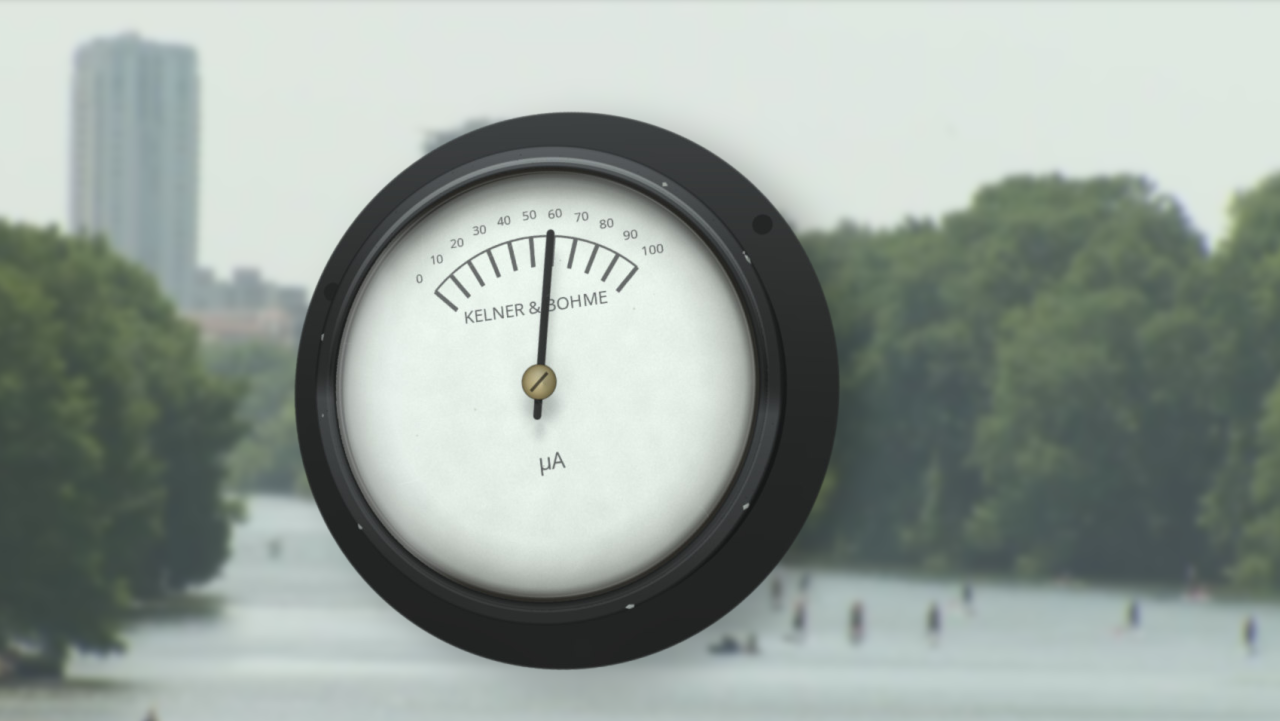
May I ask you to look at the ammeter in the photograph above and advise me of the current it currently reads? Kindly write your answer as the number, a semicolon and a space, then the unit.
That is 60; µA
